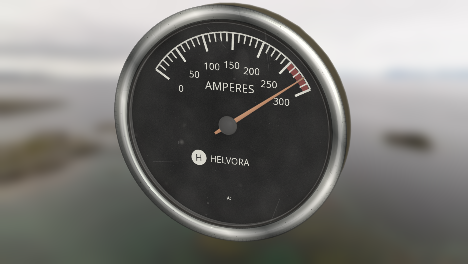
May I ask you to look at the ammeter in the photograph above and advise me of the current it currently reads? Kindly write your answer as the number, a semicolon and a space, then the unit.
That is 280; A
